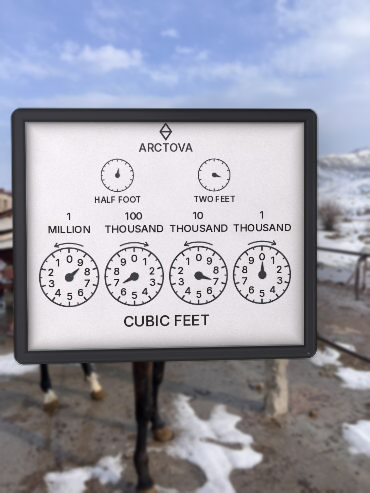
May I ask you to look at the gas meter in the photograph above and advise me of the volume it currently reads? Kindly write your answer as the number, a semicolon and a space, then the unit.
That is 867000; ft³
